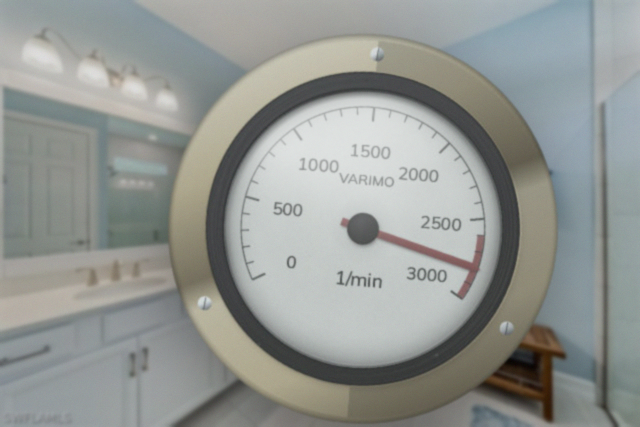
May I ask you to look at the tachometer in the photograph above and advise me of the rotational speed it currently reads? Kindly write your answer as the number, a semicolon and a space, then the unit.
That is 2800; rpm
